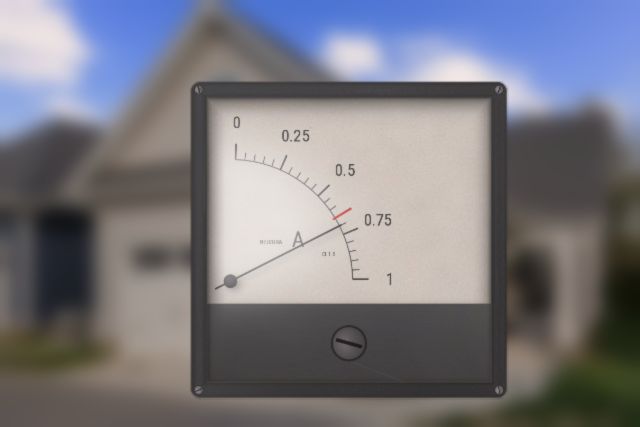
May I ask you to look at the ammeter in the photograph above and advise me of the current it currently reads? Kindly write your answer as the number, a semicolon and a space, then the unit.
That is 0.7; A
